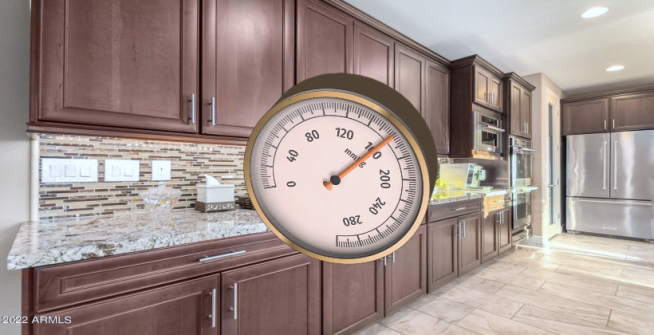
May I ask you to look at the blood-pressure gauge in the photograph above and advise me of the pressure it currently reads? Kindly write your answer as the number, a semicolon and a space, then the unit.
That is 160; mmHg
